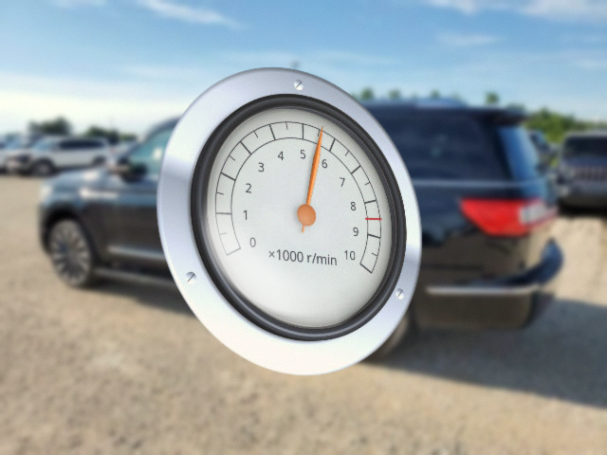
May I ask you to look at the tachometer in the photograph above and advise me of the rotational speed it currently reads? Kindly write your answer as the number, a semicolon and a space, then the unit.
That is 5500; rpm
